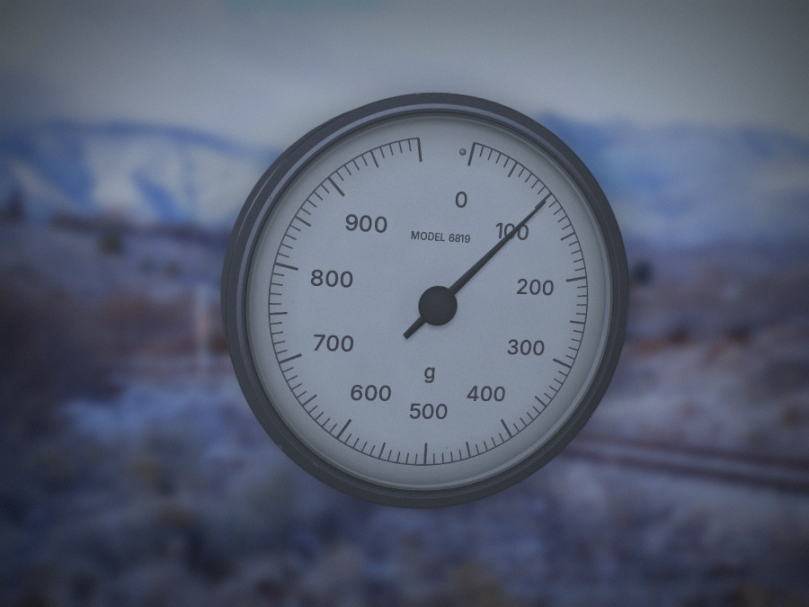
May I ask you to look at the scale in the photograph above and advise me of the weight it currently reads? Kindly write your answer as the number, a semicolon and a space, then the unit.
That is 100; g
